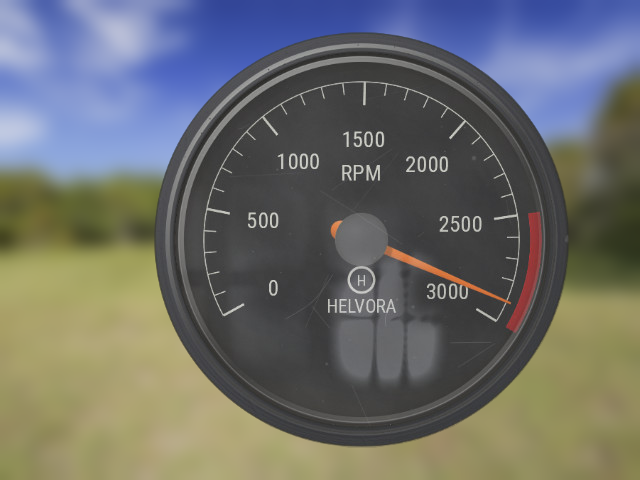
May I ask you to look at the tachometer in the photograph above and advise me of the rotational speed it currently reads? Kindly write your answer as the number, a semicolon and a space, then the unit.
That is 2900; rpm
